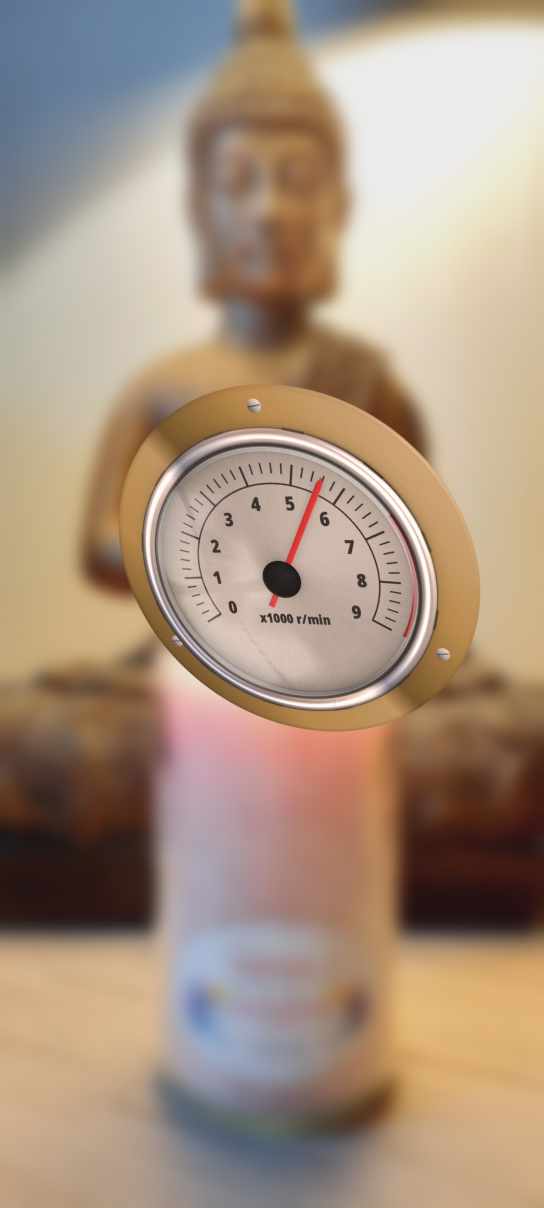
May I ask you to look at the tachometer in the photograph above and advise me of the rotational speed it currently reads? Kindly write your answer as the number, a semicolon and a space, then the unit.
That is 5600; rpm
